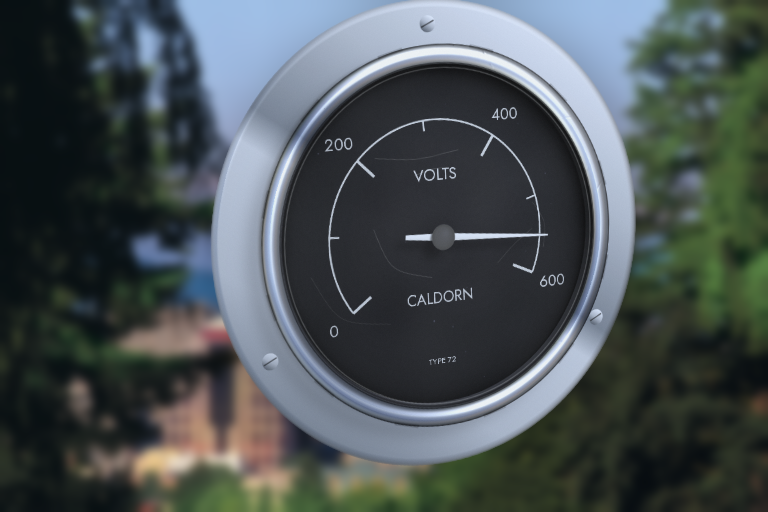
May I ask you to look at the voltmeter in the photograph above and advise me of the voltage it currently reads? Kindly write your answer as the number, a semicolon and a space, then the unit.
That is 550; V
